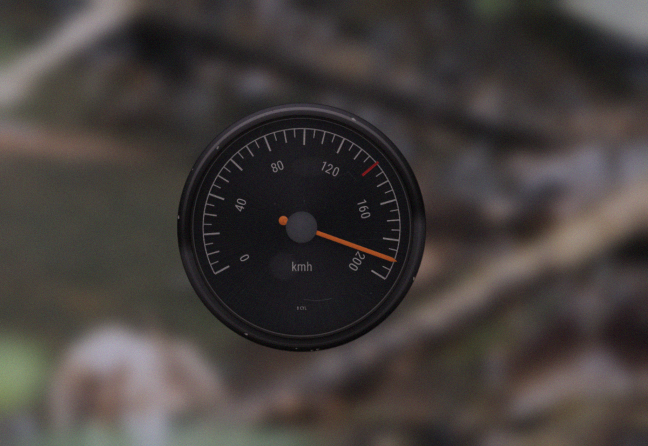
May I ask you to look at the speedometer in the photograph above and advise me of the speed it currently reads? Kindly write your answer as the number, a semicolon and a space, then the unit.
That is 190; km/h
